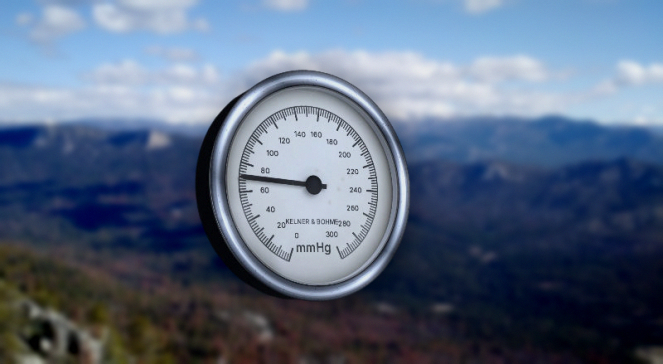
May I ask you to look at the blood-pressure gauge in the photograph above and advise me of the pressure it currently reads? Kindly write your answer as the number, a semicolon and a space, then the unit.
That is 70; mmHg
